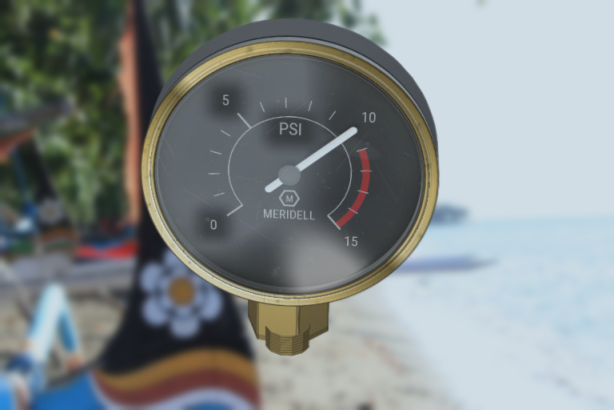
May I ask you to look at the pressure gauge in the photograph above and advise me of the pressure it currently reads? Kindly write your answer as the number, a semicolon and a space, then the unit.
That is 10; psi
